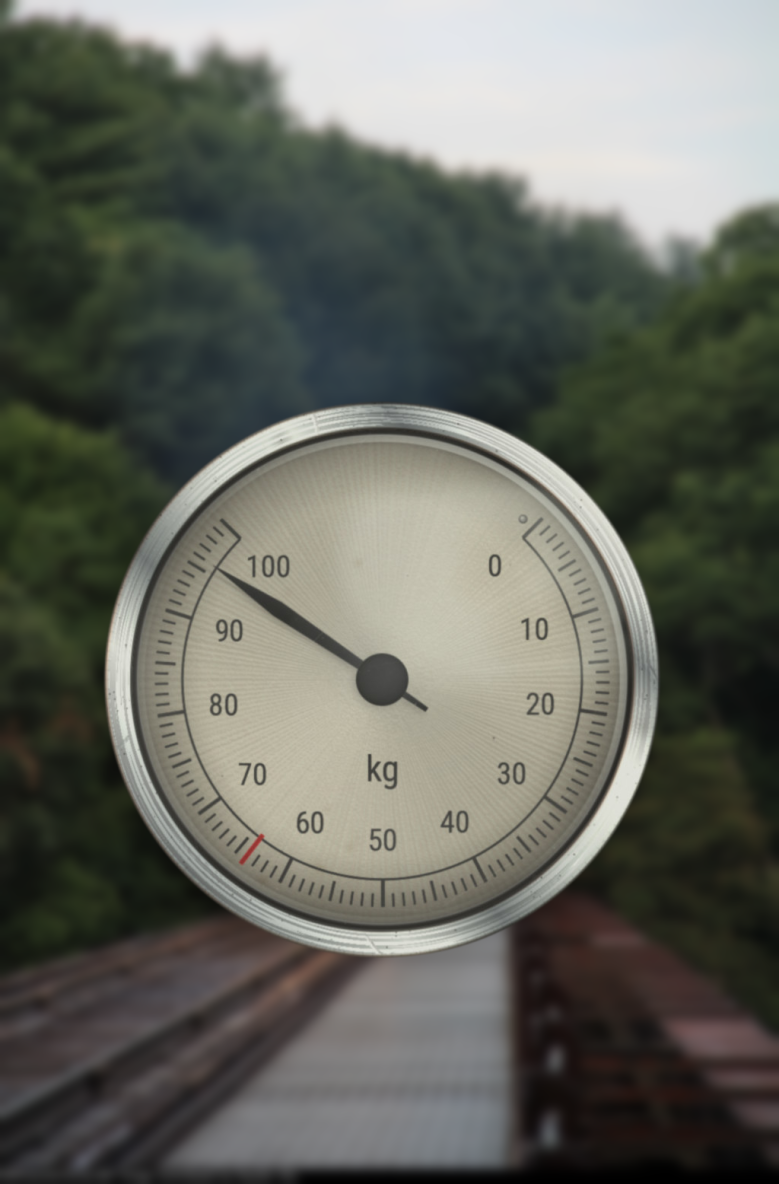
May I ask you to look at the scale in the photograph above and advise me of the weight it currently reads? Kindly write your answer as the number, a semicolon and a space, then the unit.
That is 96; kg
